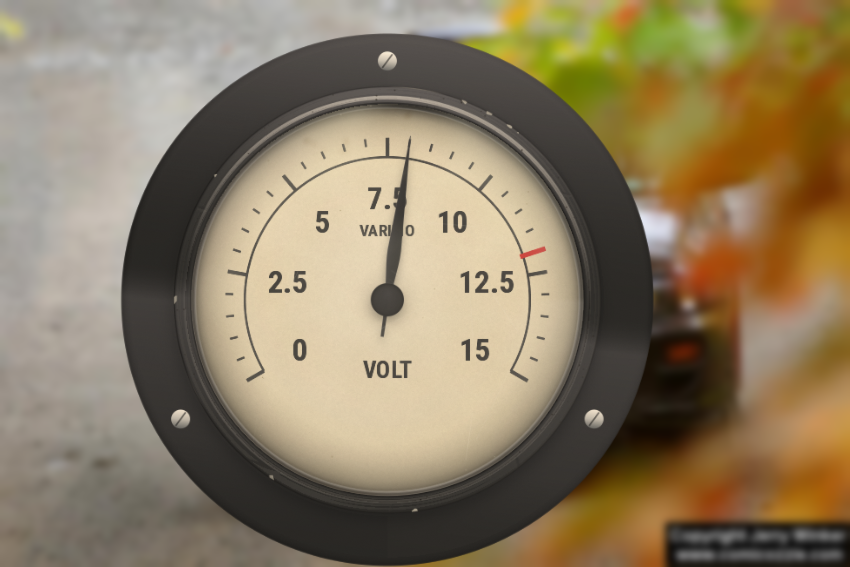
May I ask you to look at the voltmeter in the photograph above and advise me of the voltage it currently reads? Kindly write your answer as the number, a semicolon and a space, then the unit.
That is 8; V
